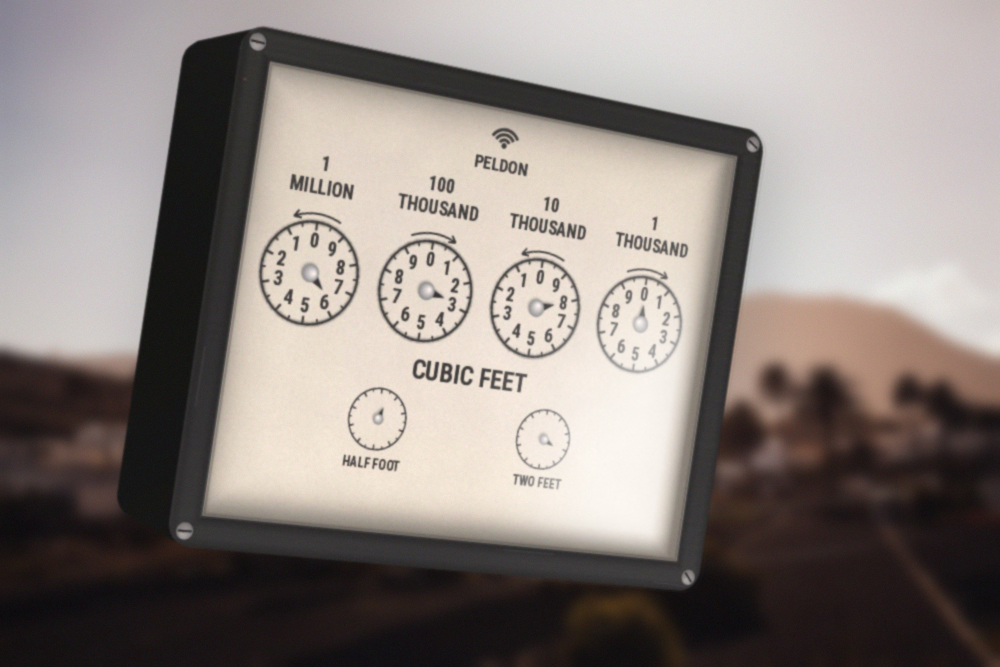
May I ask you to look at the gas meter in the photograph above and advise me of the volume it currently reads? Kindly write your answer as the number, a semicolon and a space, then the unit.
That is 628000; ft³
